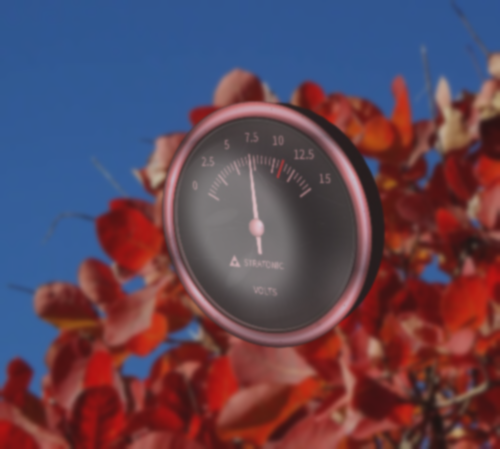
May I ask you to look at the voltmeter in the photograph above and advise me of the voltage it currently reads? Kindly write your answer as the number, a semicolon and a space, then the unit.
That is 7.5; V
